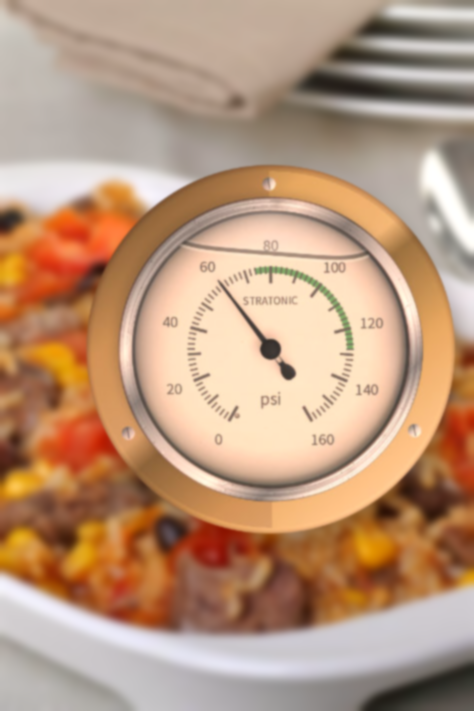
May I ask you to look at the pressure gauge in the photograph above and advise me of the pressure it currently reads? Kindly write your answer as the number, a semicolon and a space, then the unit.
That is 60; psi
